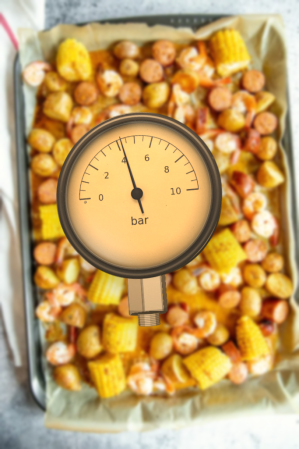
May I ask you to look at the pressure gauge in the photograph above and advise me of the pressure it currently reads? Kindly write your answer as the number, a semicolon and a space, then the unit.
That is 4.25; bar
